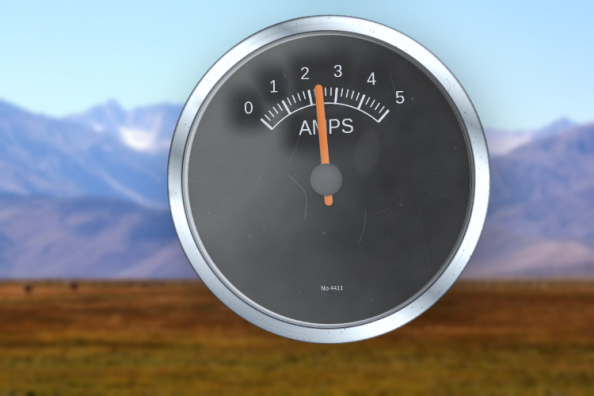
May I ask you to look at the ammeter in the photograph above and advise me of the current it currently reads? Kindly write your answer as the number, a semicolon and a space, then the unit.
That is 2.4; A
